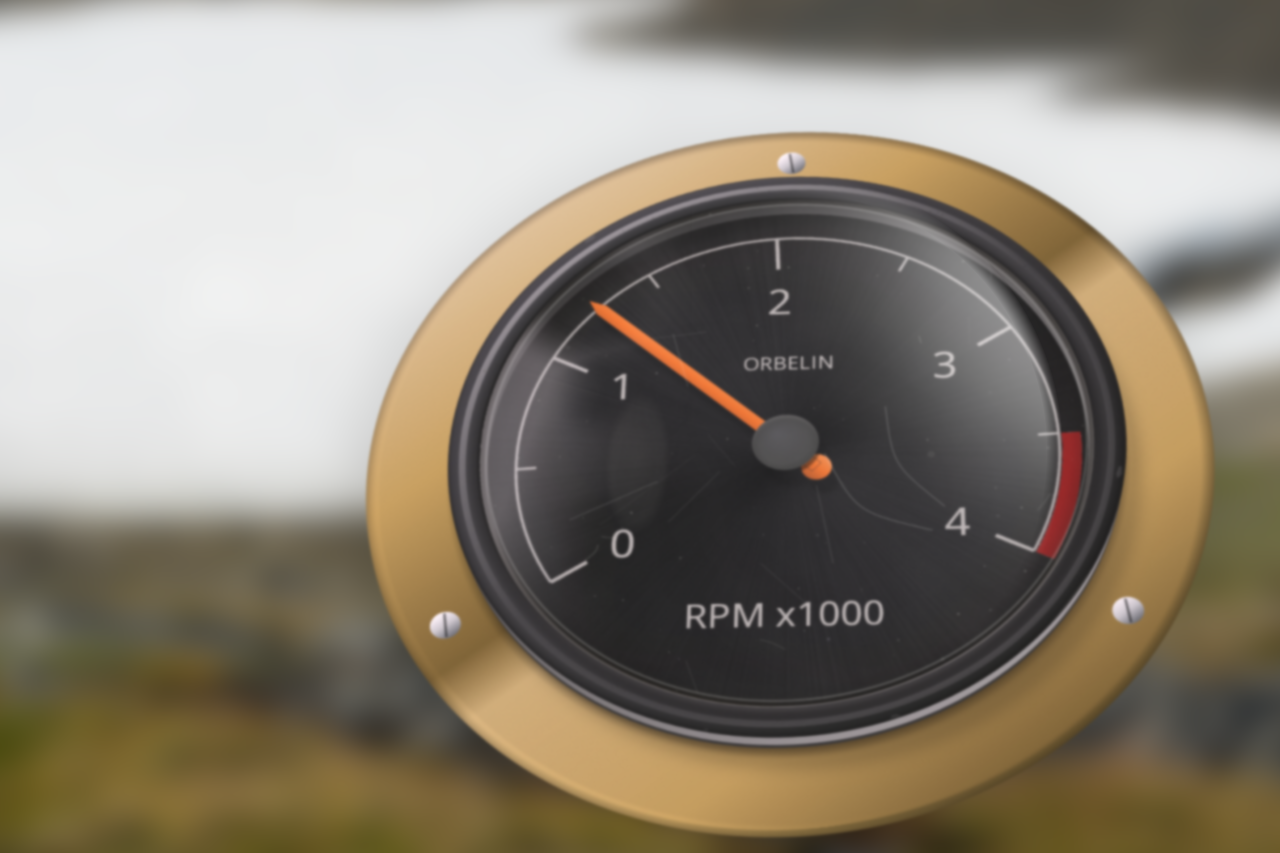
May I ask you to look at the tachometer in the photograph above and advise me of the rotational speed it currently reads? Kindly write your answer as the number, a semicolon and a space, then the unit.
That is 1250; rpm
